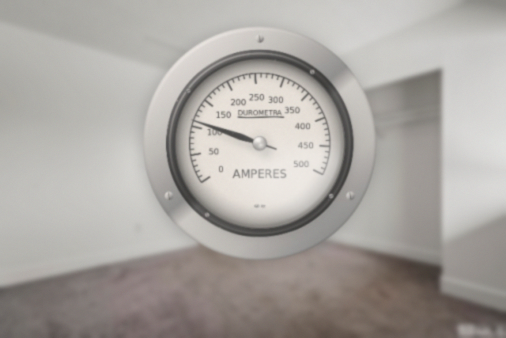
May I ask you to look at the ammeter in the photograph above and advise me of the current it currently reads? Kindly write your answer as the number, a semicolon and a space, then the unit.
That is 110; A
